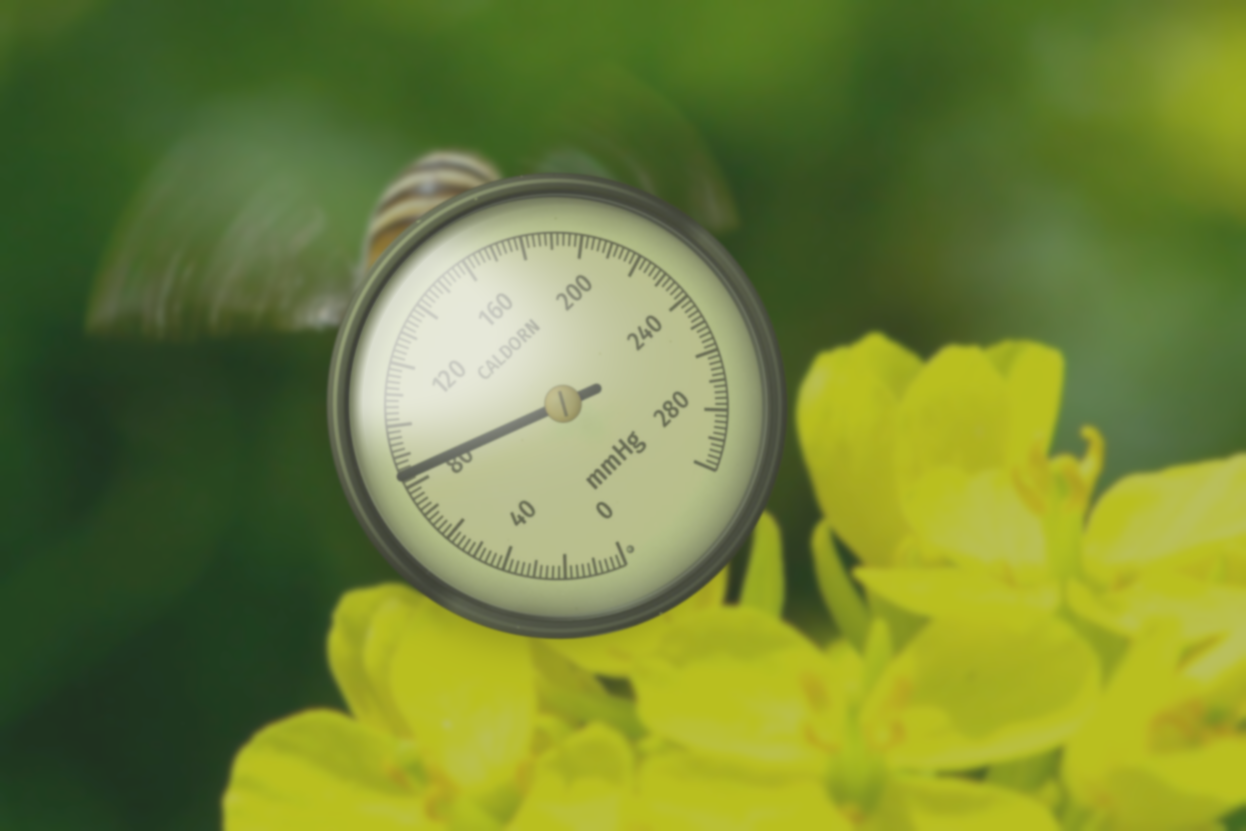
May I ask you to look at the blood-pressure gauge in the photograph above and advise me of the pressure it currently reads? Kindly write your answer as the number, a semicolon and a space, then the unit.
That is 84; mmHg
